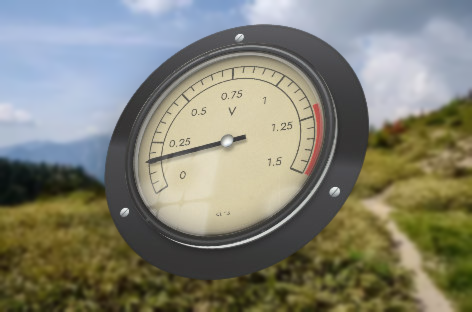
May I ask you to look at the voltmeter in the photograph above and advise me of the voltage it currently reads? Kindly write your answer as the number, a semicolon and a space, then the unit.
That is 0.15; V
